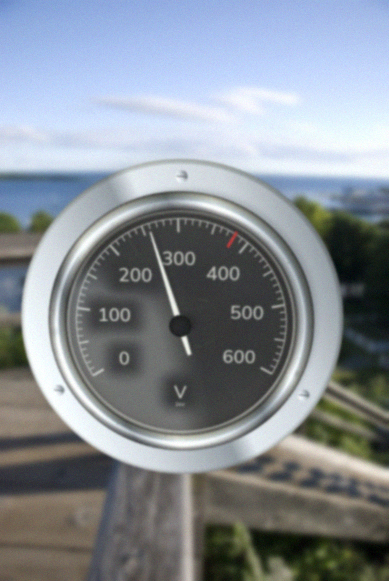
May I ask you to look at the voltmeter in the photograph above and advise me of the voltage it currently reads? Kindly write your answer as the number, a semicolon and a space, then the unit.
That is 260; V
